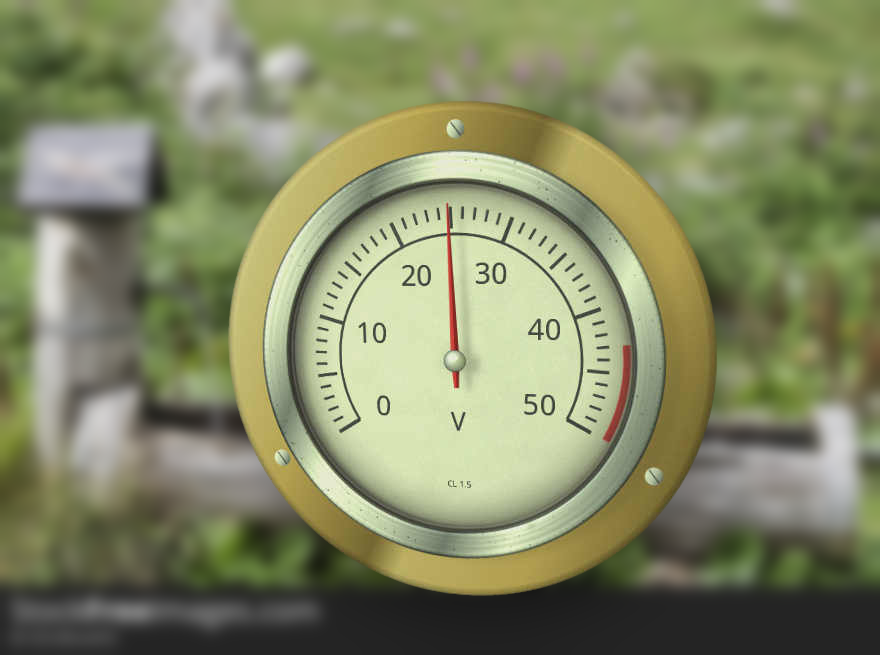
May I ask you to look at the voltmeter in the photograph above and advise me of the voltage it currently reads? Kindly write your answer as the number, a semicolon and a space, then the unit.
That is 25; V
